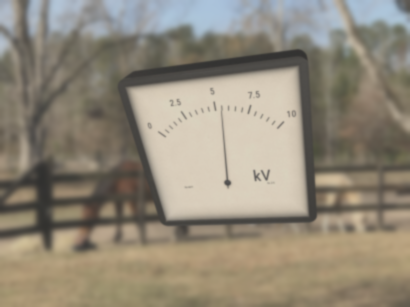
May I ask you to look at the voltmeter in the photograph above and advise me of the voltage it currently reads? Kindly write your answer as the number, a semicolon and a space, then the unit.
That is 5.5; kV
